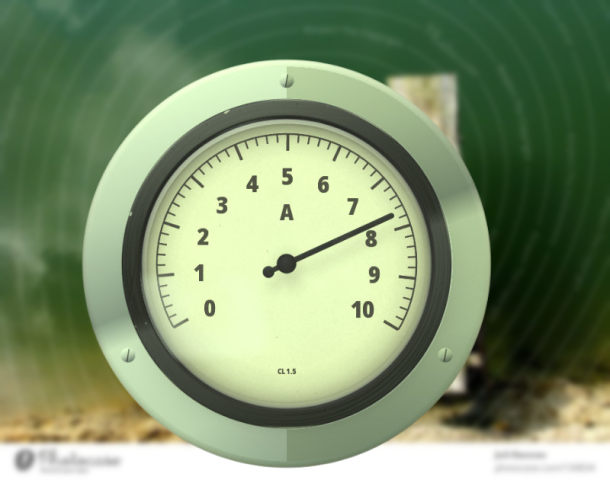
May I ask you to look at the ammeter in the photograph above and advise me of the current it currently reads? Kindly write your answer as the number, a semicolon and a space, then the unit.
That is 7.7; A
